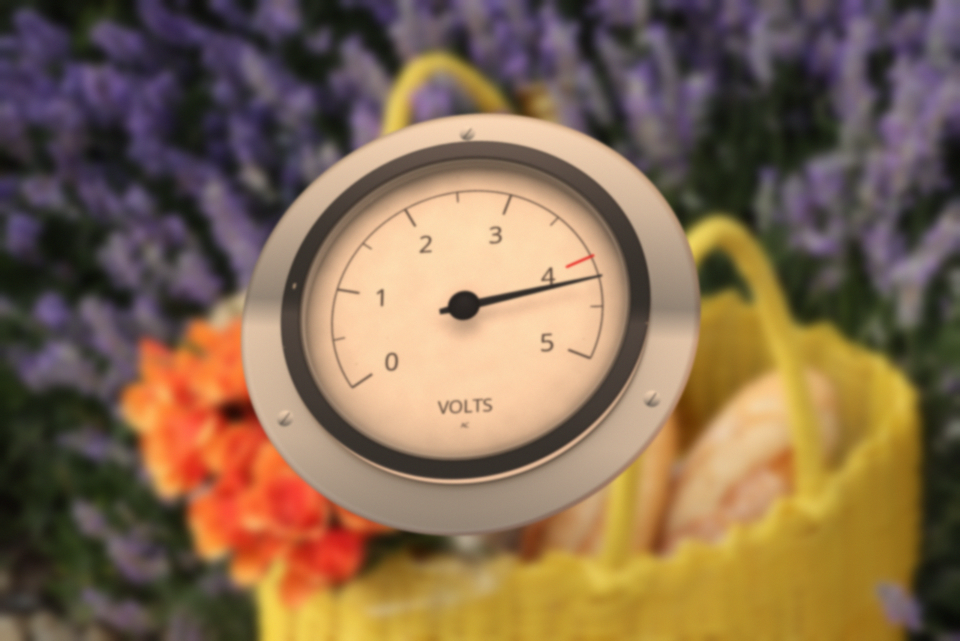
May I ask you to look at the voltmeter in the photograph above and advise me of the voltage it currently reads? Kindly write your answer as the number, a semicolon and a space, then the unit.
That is 4.25; V
